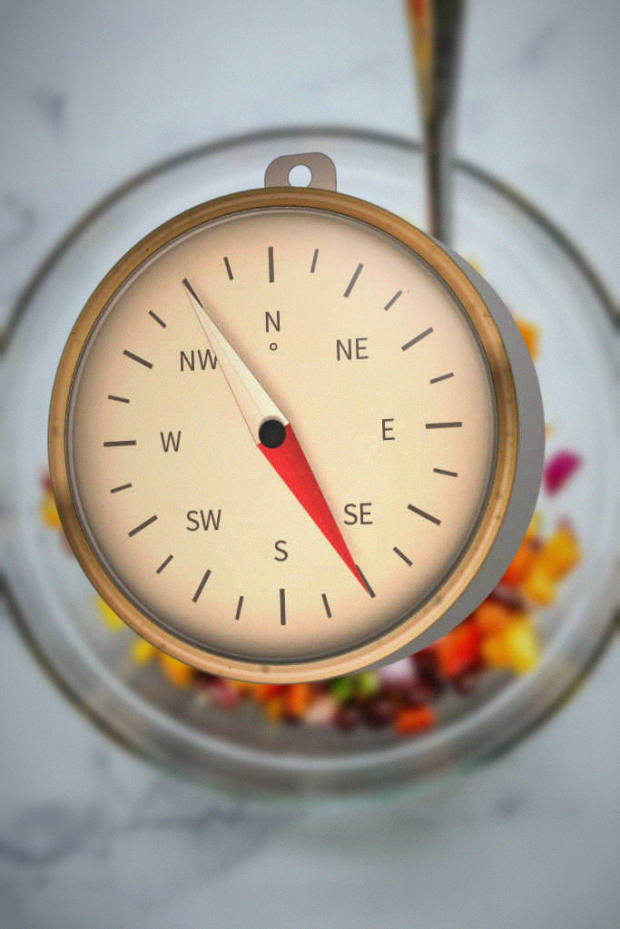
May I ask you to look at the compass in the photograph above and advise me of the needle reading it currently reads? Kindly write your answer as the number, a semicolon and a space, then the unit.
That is 150; °
